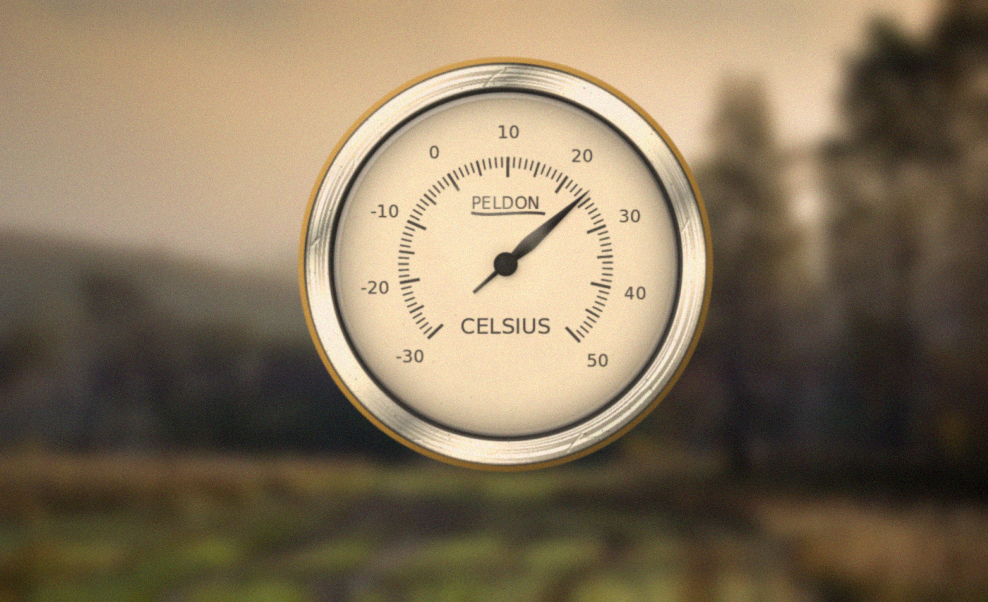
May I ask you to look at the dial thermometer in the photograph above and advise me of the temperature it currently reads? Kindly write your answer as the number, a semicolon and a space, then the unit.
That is 24; °C
